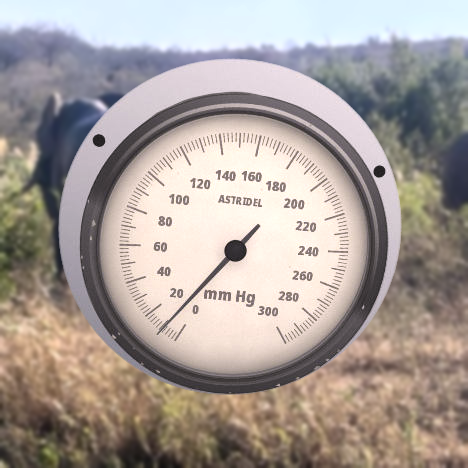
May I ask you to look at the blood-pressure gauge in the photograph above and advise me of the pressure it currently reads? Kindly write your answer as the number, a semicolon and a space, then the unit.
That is 10; mmHg
